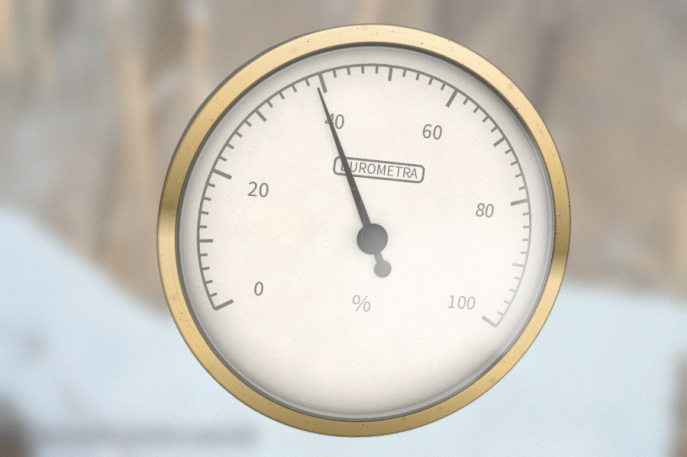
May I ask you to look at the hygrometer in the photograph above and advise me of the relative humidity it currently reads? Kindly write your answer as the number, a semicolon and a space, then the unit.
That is 39; %
